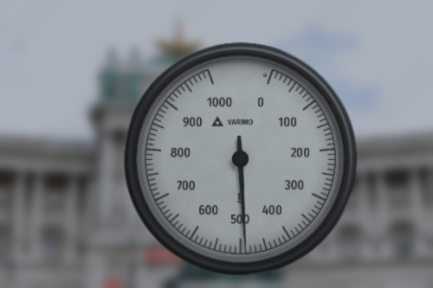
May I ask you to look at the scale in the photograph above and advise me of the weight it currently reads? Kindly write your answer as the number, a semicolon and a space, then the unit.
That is 490; g
